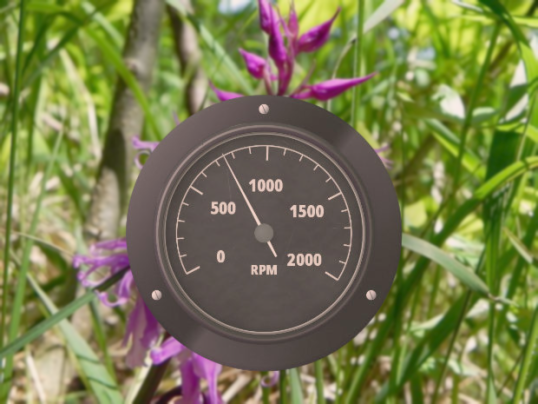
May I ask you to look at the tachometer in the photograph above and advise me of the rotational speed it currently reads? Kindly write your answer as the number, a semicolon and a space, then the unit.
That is 750; rpm
